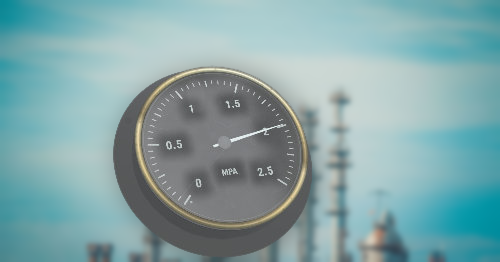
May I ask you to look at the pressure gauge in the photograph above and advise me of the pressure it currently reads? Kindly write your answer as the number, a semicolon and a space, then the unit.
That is 2; MPa
